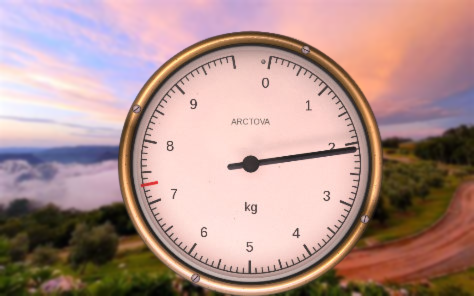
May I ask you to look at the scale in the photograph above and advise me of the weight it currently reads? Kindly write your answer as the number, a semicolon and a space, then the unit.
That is 2.1; kg
